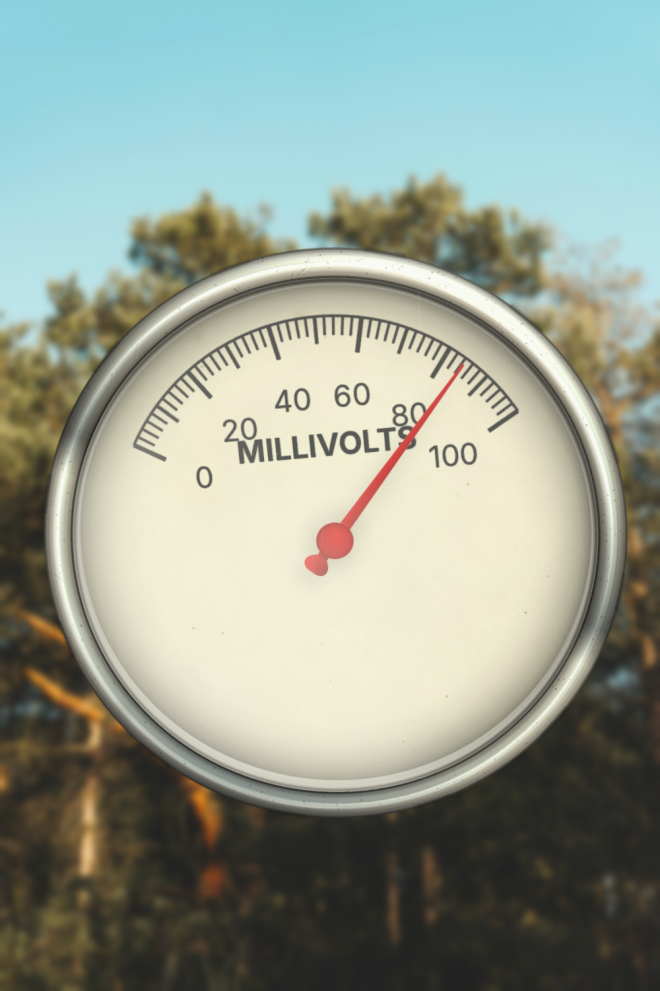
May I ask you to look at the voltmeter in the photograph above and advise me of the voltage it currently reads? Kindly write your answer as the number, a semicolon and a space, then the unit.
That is 84; mV
